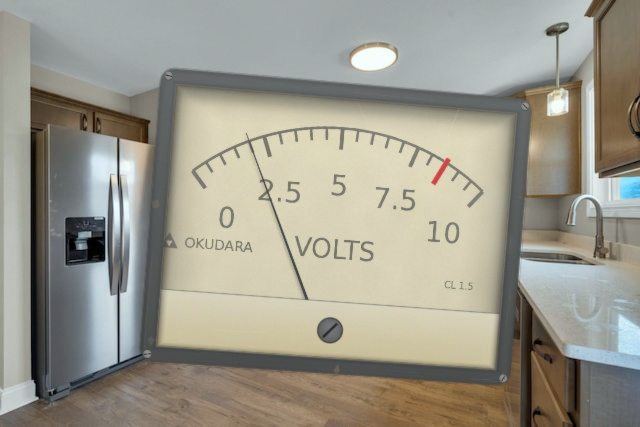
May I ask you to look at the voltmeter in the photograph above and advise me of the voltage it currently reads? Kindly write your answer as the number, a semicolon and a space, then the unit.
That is 2; V
